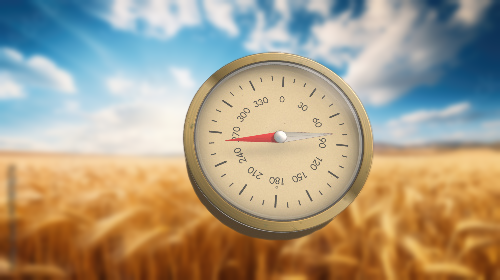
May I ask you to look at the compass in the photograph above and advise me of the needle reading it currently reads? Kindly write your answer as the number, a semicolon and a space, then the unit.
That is 260; °
